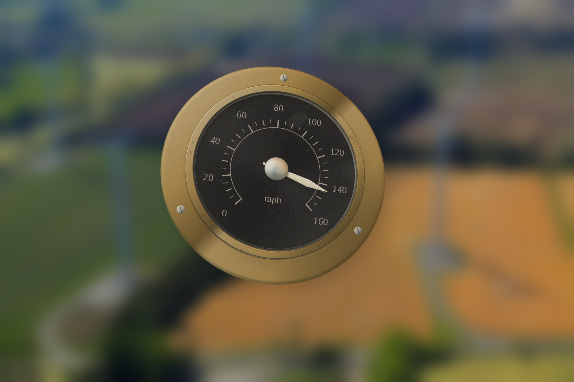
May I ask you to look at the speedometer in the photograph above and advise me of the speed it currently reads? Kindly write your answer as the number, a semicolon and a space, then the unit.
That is 145; mph
